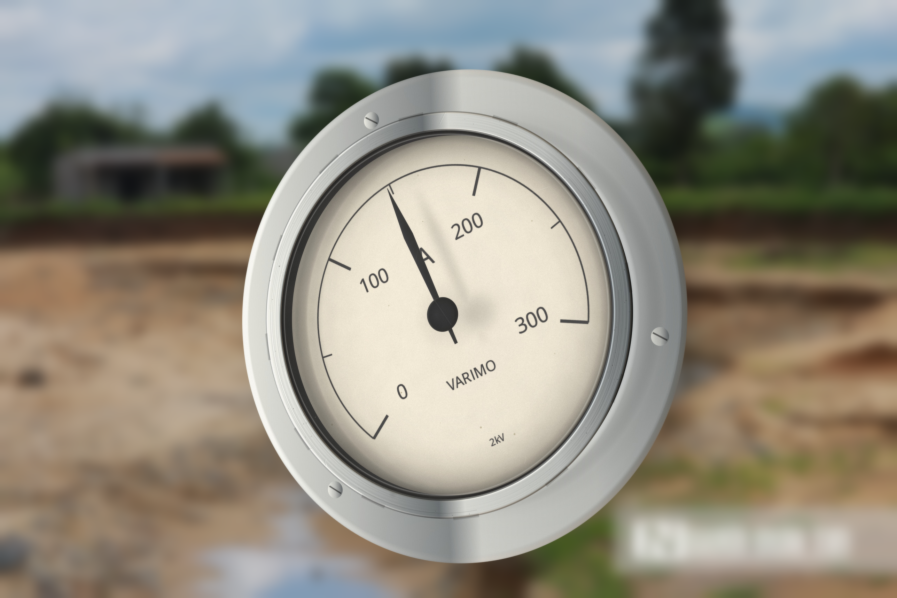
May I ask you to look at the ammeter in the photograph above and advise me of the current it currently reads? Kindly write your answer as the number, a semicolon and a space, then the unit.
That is 150; A
